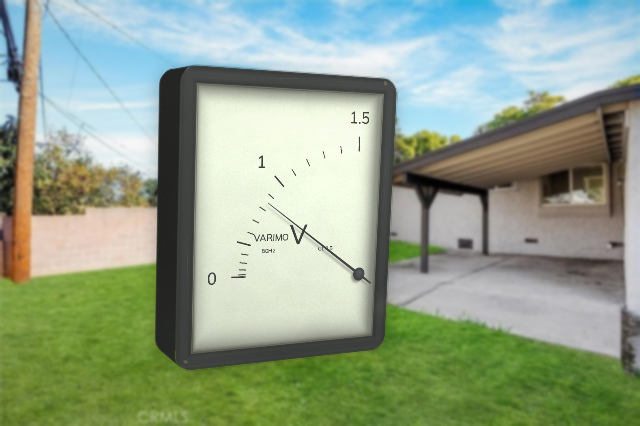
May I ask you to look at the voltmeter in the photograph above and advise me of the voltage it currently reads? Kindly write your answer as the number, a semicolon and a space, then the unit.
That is 0.85; V
